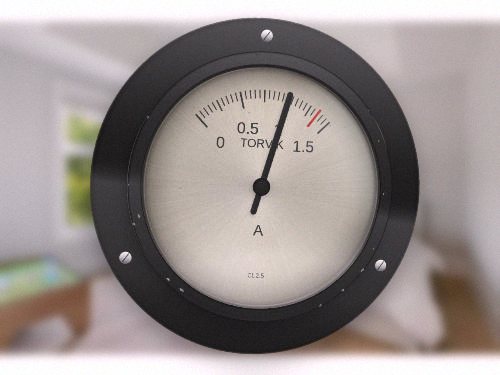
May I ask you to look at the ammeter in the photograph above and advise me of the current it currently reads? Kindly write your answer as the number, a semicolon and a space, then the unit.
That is 1; A
